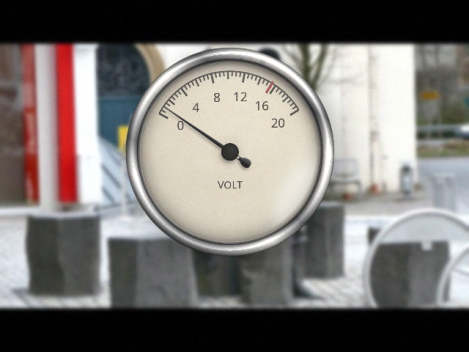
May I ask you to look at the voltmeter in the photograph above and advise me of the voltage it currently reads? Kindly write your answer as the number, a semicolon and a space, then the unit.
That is 1; V
